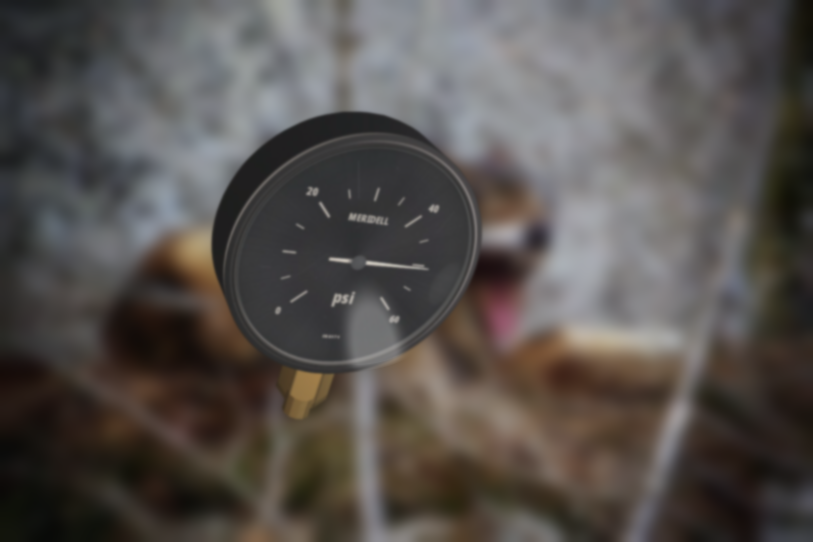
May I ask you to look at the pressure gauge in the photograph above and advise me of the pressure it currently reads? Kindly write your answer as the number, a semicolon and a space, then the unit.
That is 50; psi
